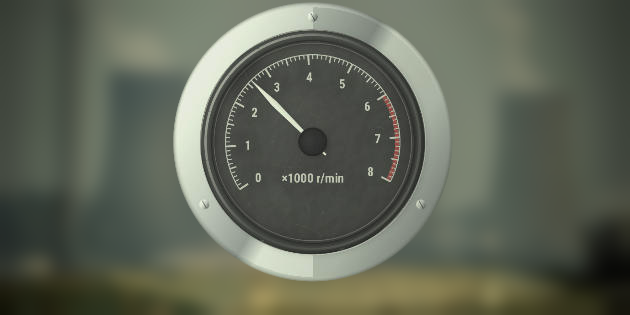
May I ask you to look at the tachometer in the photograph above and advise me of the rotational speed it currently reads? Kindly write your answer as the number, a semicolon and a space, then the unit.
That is 2600; rpm
